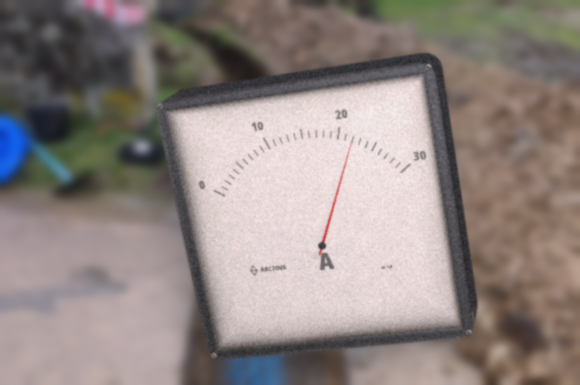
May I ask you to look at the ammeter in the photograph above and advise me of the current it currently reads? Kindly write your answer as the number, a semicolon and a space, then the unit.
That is 22; A
